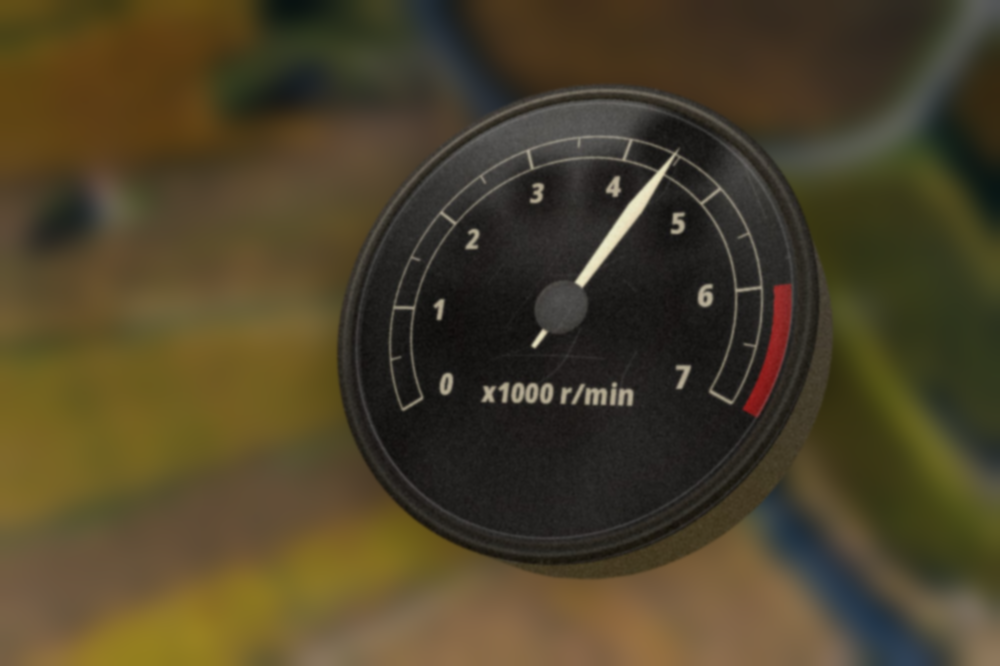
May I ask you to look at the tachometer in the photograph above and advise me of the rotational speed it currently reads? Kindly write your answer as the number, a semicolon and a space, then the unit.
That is 4500; rpm
